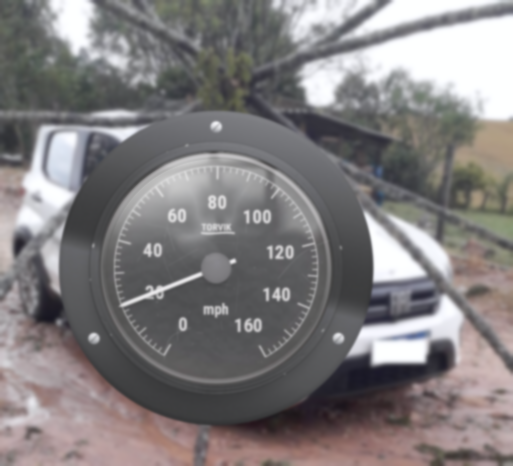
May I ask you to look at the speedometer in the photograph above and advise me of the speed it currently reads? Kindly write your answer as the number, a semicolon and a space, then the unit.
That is 20; mph
